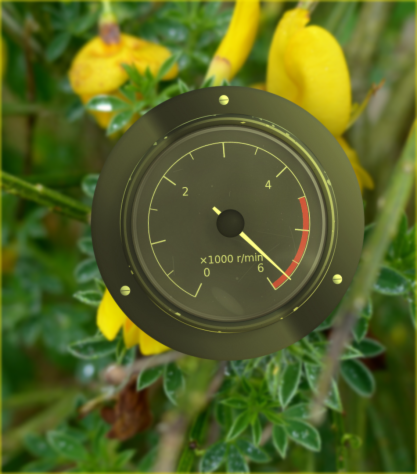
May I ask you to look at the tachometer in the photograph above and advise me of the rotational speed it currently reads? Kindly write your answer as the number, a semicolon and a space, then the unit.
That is 5750; rpm
